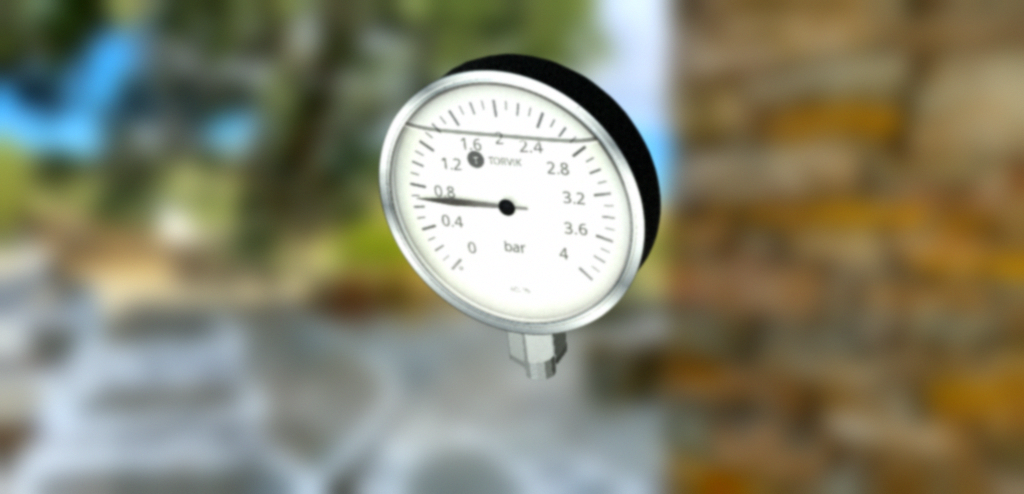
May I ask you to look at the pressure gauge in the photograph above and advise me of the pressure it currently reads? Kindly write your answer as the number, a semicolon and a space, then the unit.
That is 0.7; bar
